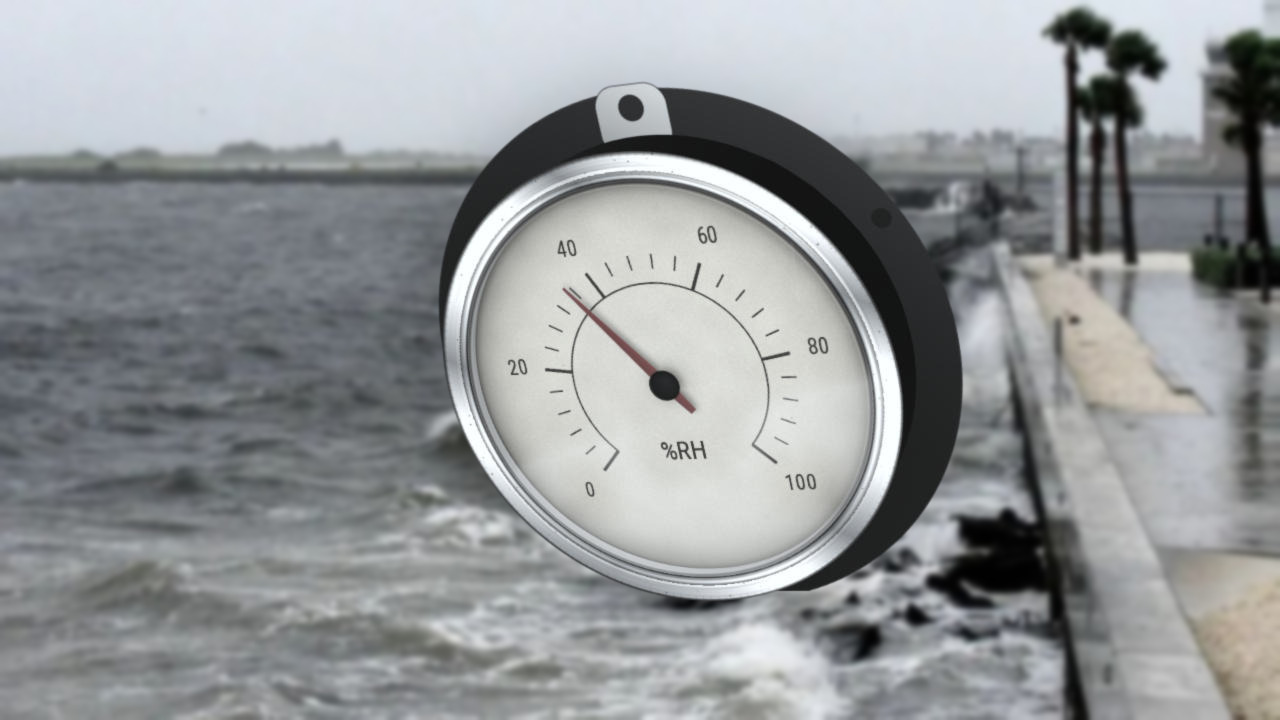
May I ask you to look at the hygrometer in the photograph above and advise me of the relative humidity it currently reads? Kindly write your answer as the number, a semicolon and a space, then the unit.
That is 36; %
